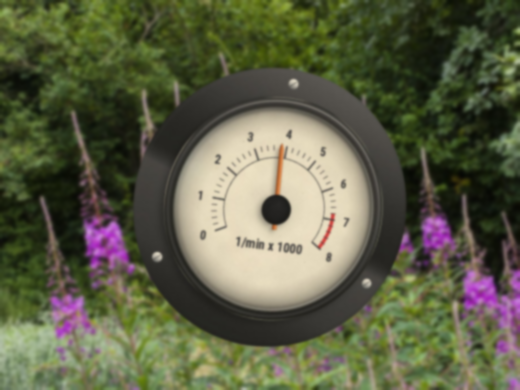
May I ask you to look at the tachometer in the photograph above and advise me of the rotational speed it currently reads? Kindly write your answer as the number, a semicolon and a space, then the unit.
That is 3800; rpm
